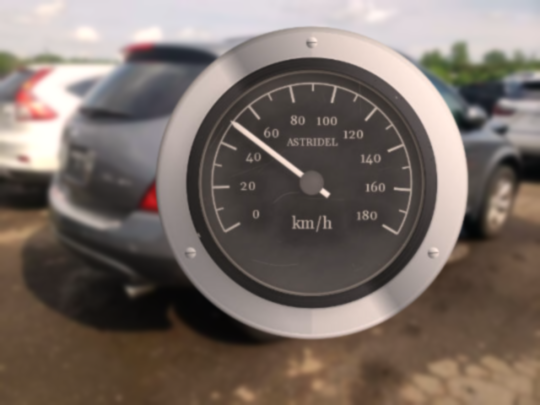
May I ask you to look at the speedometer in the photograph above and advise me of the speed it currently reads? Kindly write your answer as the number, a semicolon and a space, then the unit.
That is 50; km/h
